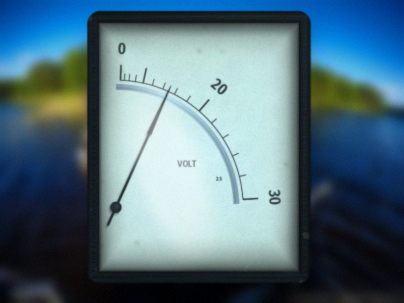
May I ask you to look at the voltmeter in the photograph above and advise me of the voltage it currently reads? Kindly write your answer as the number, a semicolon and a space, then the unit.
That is 15; V
